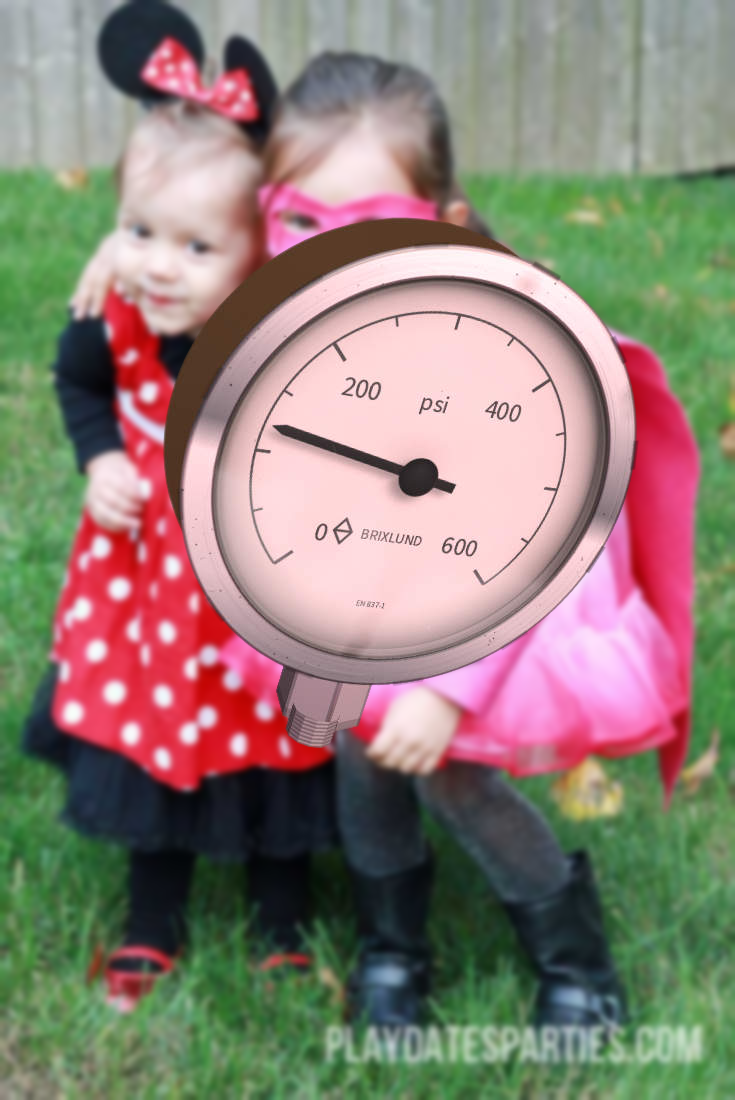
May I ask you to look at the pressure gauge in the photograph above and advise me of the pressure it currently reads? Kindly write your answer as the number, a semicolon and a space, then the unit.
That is 125; psi
